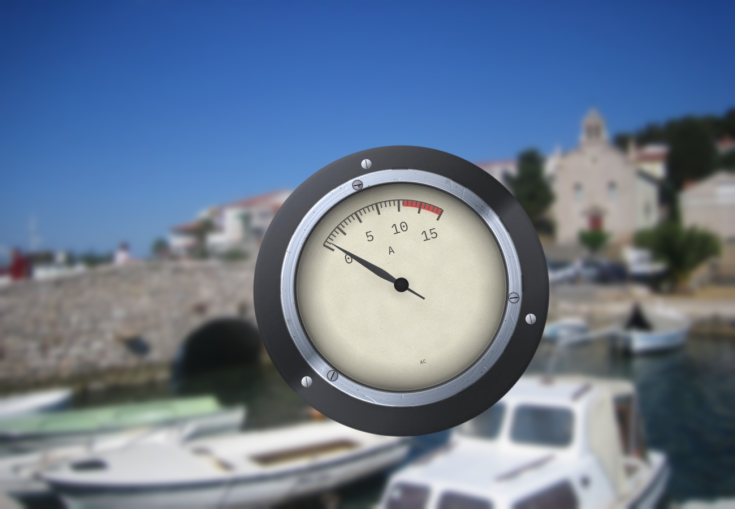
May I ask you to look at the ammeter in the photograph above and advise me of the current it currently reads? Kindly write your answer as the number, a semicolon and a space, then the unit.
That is 0.5; A
